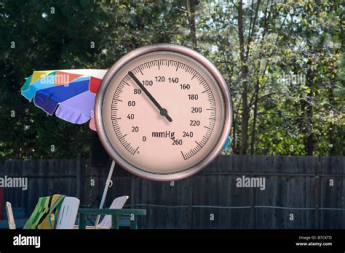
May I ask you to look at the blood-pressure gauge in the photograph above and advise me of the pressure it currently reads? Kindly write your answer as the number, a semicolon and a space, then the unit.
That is 90; mmHg
